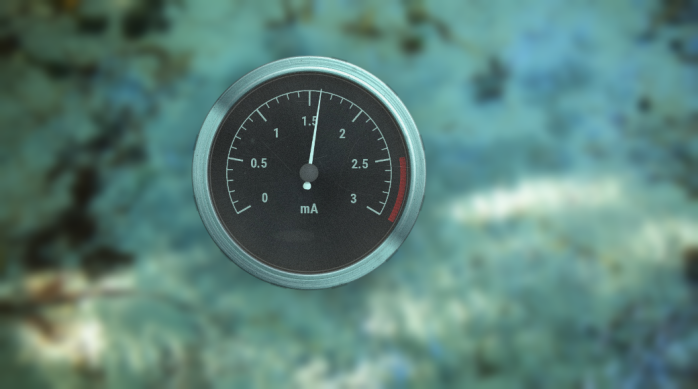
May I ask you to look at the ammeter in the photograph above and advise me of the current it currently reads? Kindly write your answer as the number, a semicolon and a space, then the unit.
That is 1.6; mA
